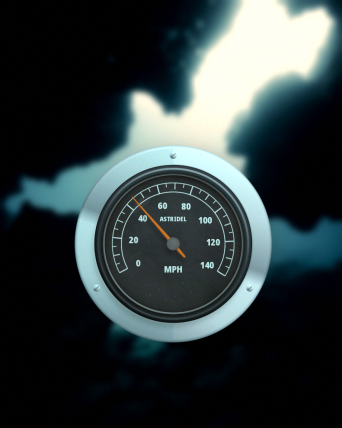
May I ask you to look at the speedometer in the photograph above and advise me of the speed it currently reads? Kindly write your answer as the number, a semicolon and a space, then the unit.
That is 45; mph
